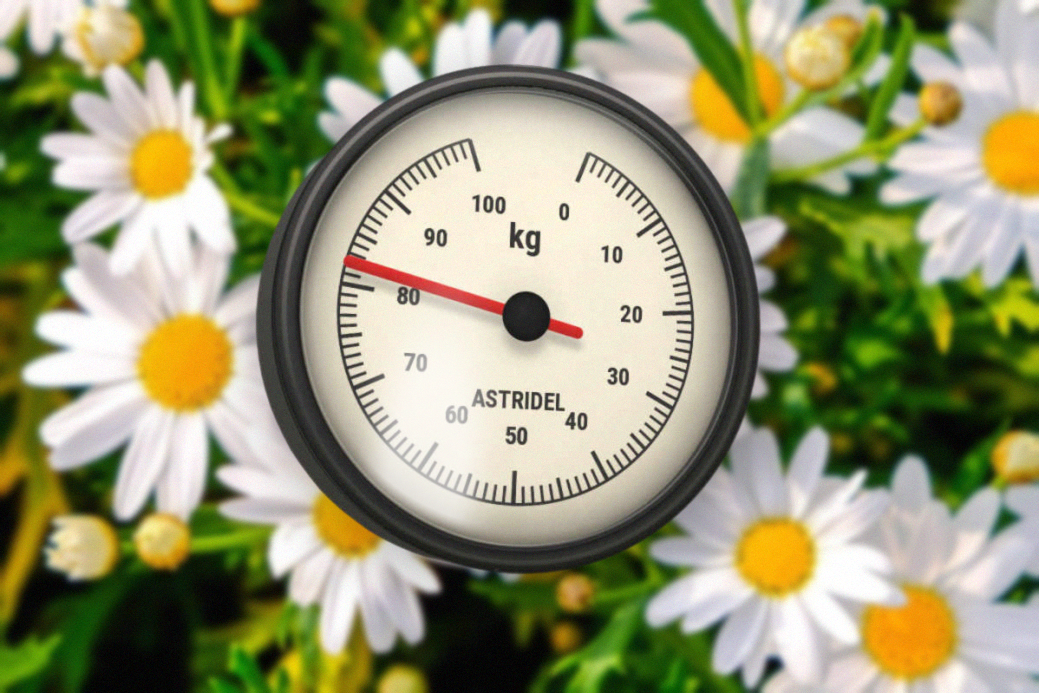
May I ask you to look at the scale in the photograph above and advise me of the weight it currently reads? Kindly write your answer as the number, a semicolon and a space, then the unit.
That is 82; kg
